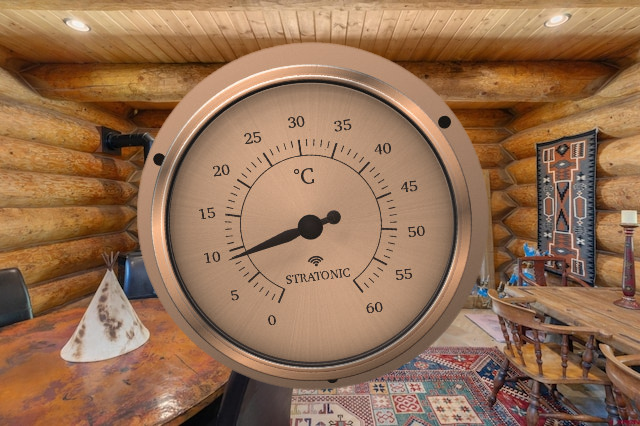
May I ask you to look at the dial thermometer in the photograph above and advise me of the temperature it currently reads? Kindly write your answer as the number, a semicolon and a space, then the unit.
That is 9; °C
